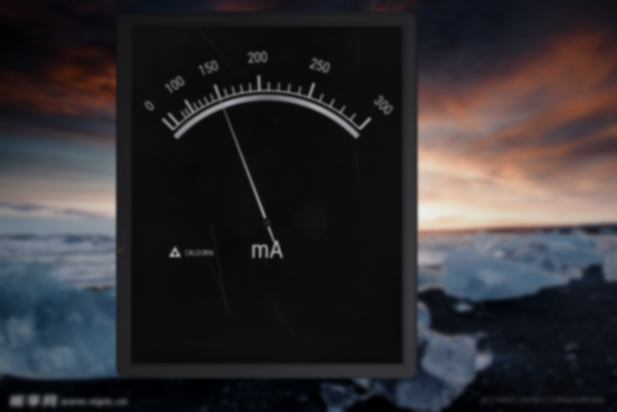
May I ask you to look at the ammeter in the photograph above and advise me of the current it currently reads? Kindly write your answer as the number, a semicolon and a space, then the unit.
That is 150; mA
